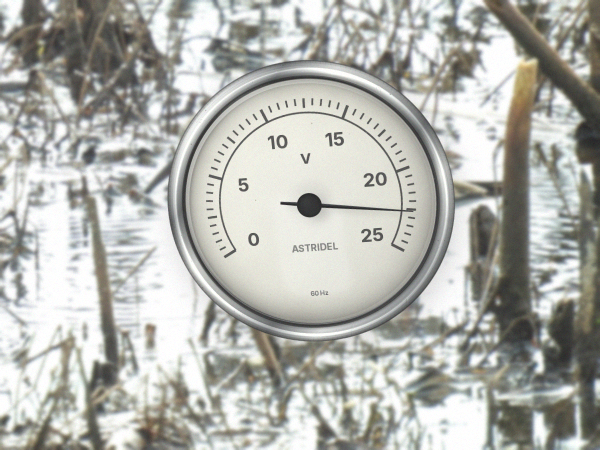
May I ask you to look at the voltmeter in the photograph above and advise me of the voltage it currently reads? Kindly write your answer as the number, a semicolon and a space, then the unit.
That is 22.5; V
